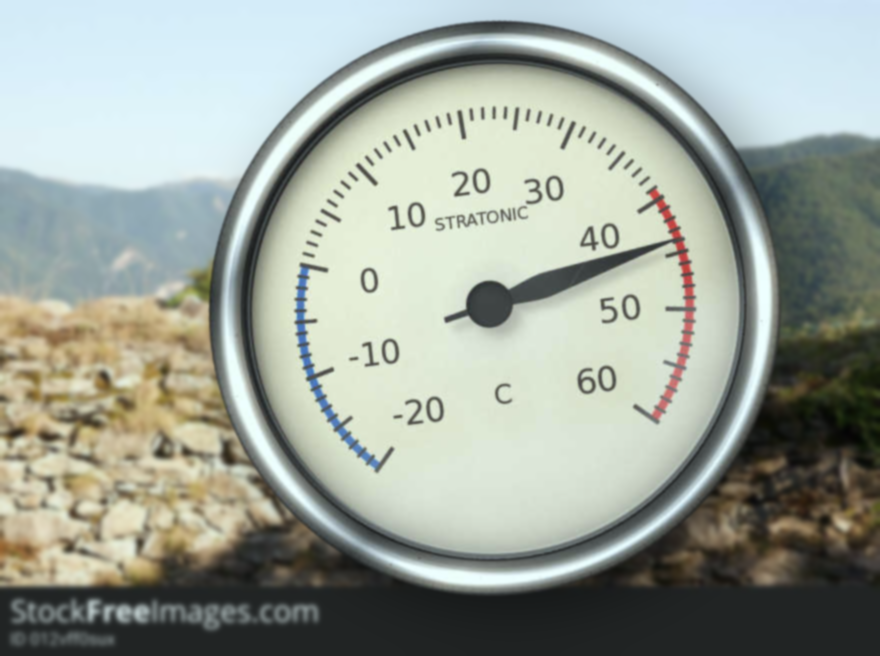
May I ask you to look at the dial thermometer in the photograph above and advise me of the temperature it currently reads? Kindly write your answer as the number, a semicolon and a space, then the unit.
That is 44; °C
